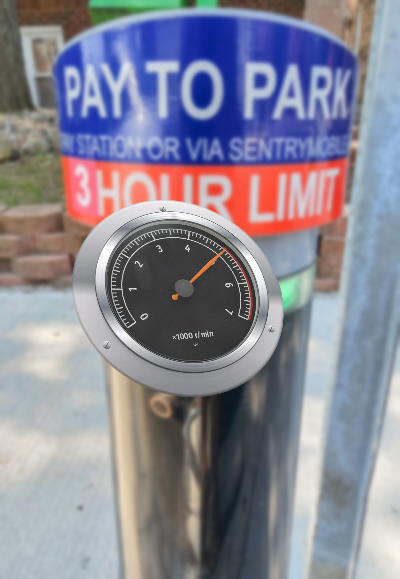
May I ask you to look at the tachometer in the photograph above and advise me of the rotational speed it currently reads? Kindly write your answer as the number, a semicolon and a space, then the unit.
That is 5000; rpm
